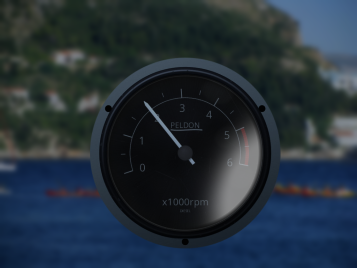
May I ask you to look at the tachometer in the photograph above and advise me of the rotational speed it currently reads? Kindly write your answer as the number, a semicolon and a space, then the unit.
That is 2000; rpm
